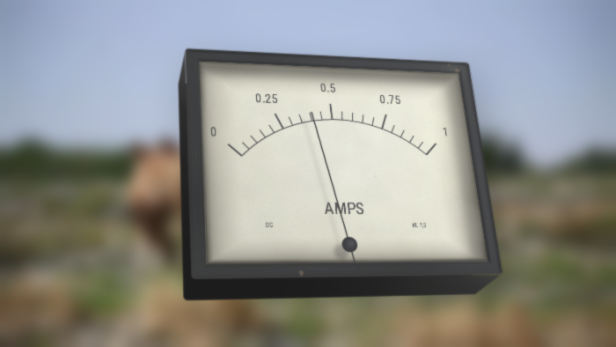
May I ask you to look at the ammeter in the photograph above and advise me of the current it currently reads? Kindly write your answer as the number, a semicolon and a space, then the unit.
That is 0.4; A
